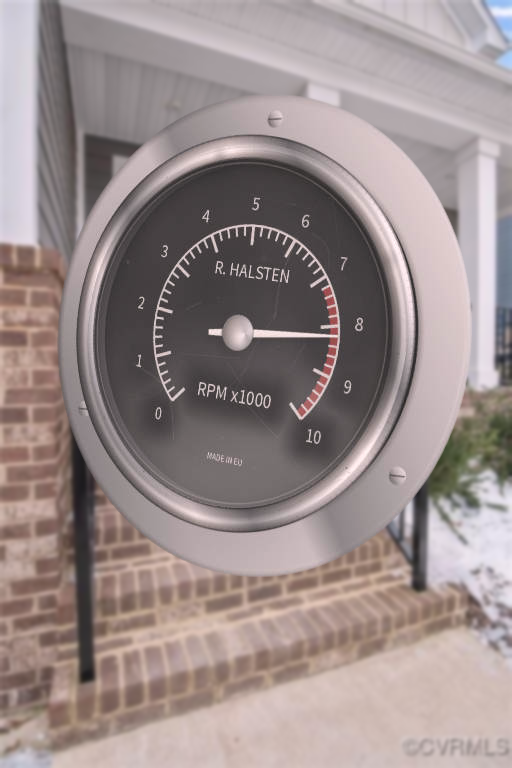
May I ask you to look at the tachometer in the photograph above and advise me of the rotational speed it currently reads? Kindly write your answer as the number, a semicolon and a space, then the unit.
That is 8200; rpm
